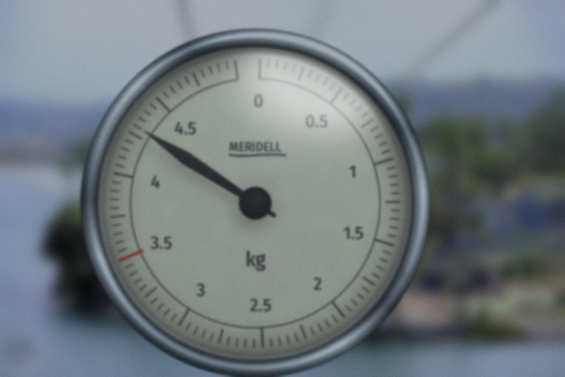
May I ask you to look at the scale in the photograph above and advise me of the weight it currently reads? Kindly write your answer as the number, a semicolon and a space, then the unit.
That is 4.3; kg
